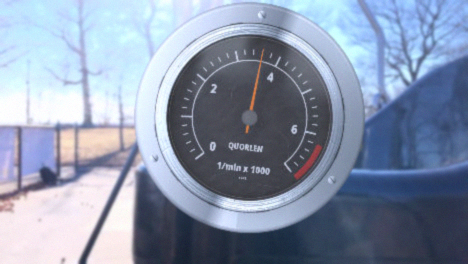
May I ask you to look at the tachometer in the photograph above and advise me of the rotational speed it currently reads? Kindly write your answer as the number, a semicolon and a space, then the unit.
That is 3600; rpm
